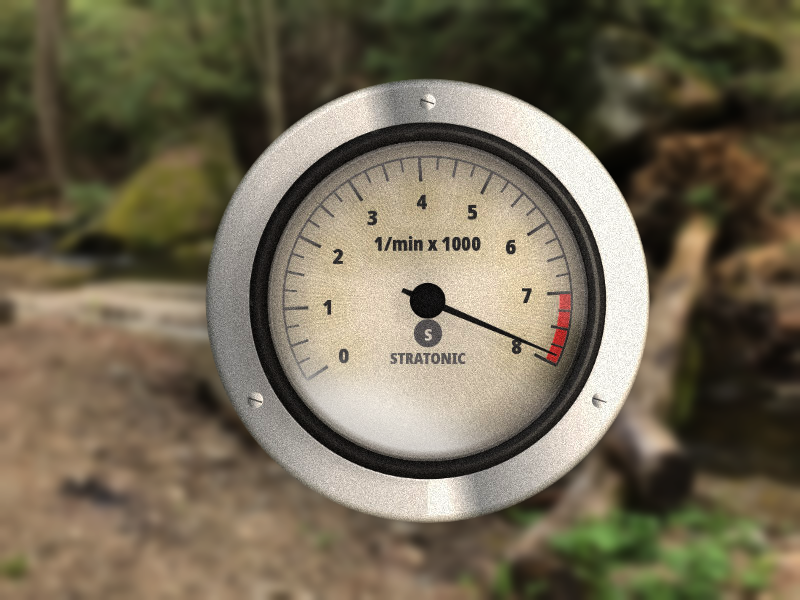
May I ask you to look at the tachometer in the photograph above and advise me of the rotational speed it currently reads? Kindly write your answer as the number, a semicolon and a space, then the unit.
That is 7875; rpm
